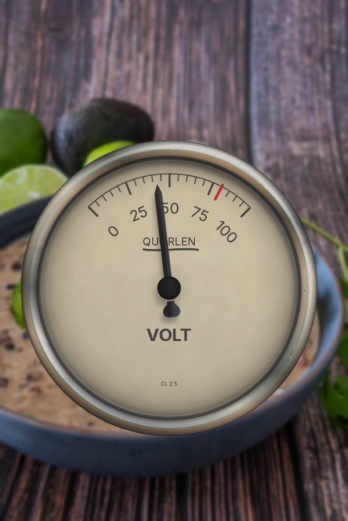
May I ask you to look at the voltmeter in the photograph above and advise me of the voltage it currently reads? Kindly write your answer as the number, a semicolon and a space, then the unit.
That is 42.5; V
